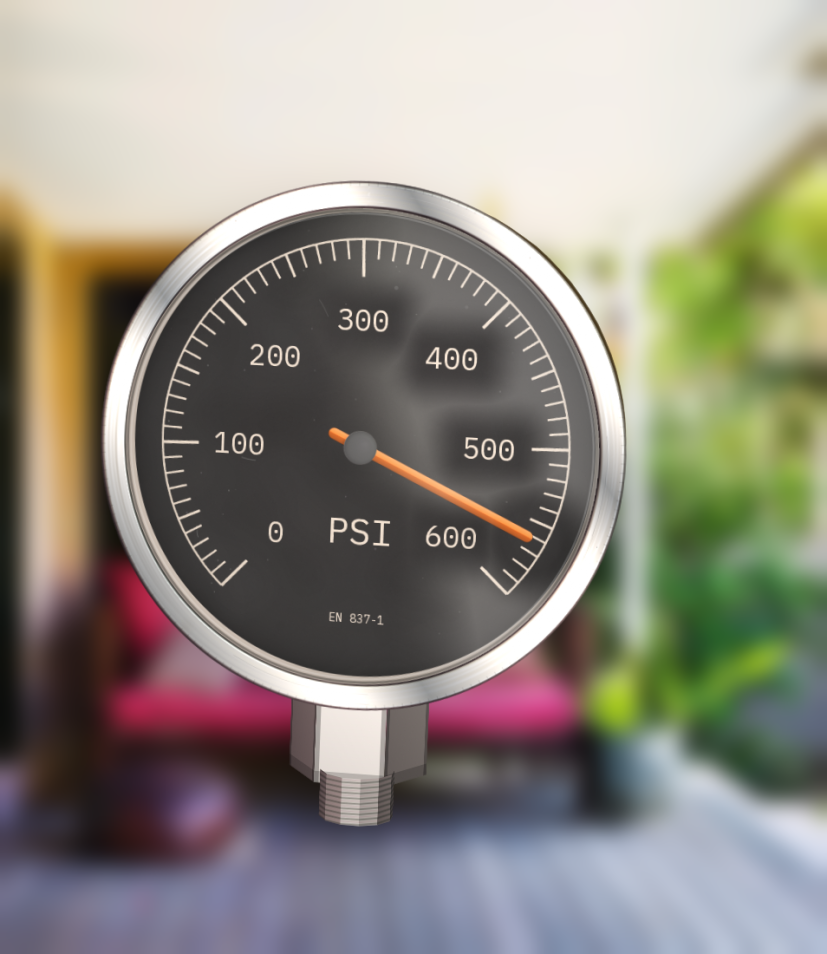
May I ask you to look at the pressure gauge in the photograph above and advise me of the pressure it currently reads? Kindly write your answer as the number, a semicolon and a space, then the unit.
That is 560; psi
